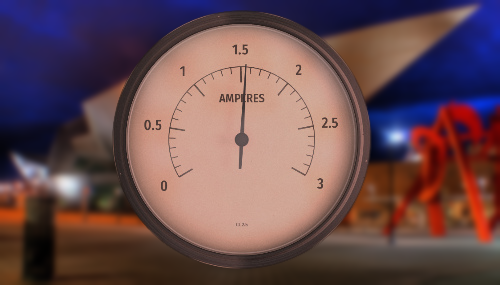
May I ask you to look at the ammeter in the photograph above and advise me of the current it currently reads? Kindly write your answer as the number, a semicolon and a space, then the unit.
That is 1.55; A
